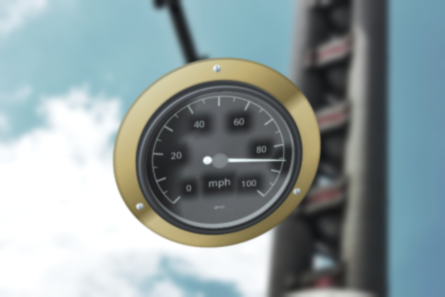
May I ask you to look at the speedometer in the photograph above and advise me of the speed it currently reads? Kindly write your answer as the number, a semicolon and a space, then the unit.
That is 85; mph
